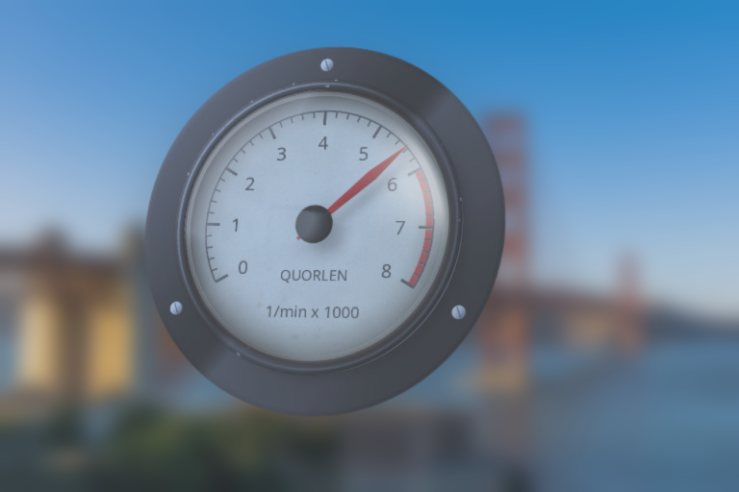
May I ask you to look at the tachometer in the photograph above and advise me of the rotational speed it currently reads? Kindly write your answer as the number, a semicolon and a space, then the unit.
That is 5600; rpm
